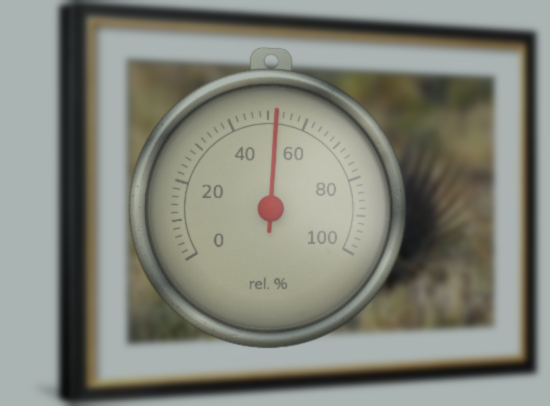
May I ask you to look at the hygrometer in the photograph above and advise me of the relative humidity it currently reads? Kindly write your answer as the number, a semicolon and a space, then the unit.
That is 52; %
